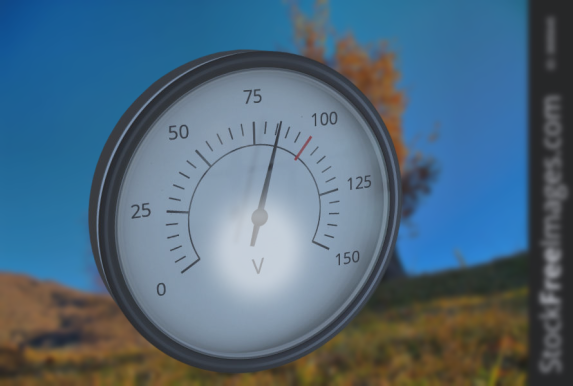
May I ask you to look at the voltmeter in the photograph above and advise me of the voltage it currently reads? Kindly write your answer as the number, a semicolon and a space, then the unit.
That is 85; V
